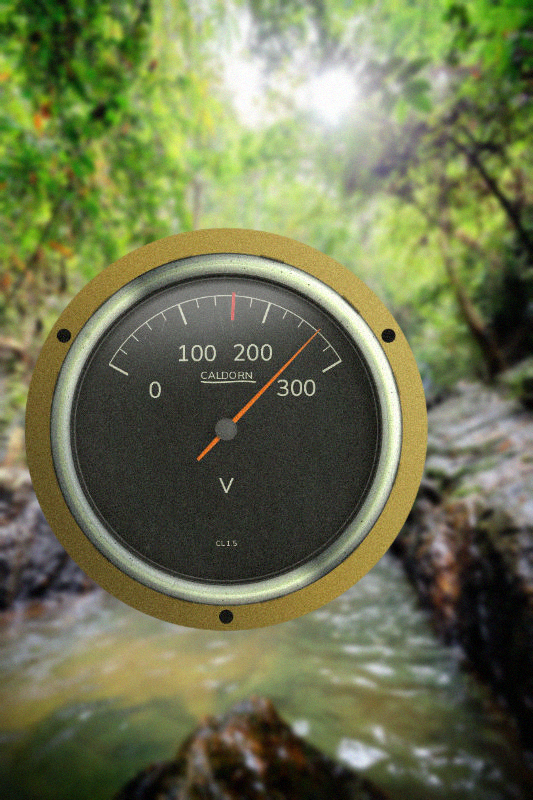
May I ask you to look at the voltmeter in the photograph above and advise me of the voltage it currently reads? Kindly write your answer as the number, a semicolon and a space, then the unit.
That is 260; V
